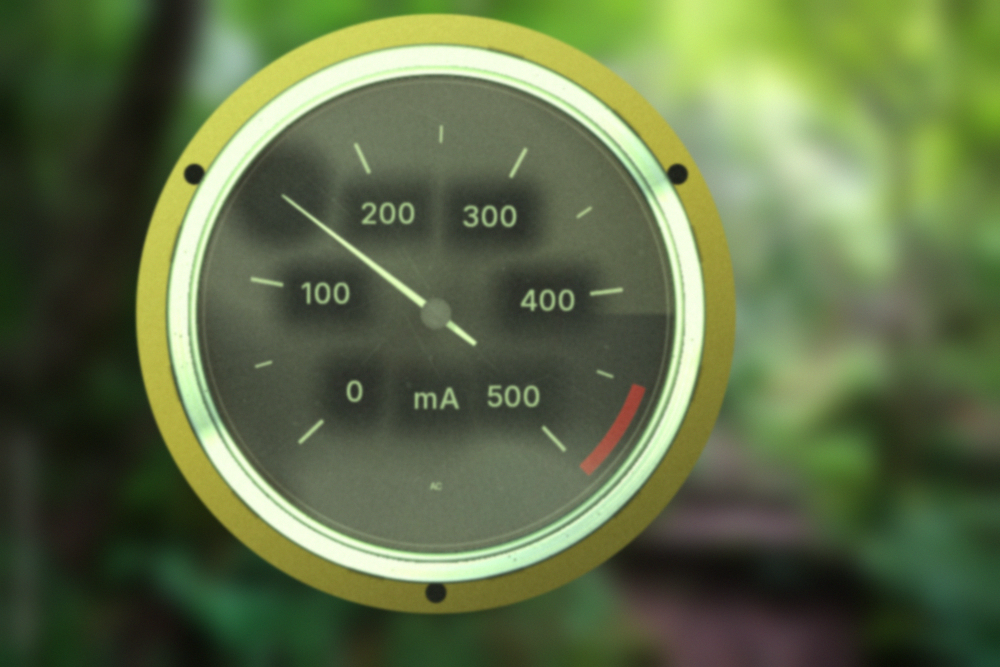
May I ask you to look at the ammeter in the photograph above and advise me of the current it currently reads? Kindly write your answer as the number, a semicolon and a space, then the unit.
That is 150; mA
